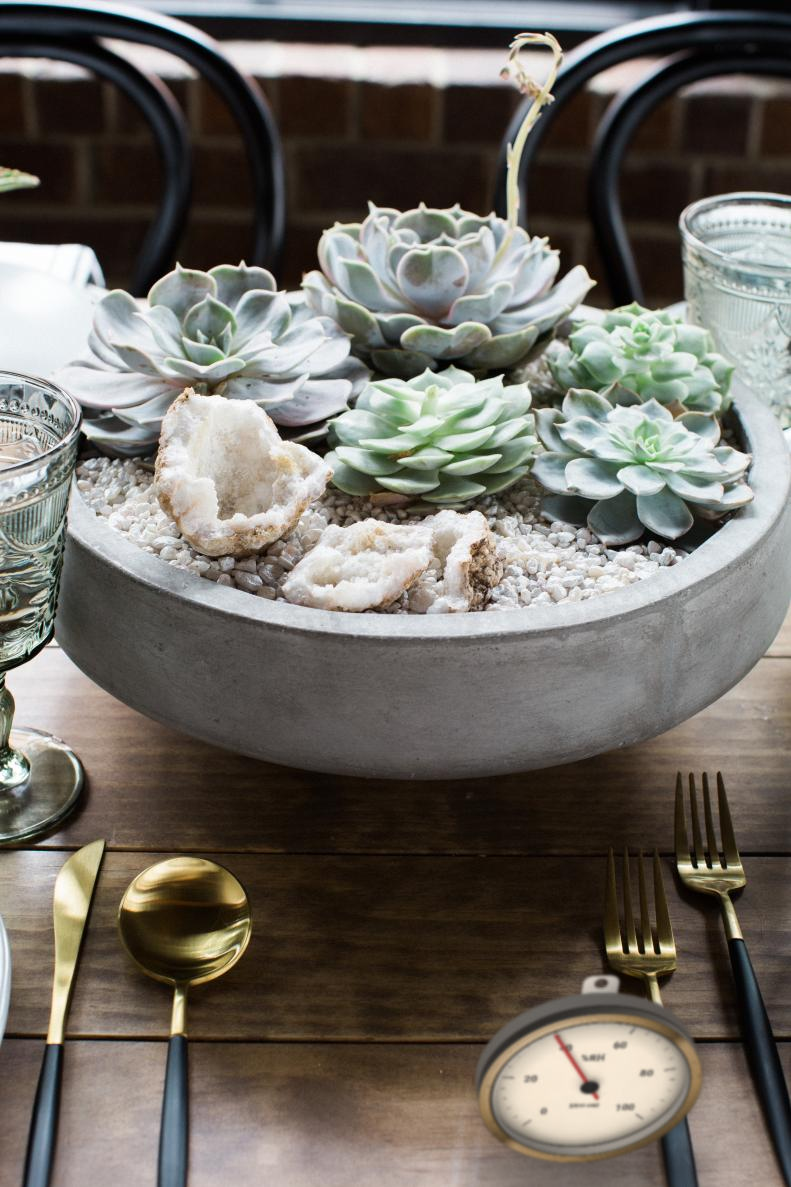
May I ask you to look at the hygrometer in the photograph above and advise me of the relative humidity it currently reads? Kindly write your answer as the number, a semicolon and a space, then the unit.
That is 40; %
